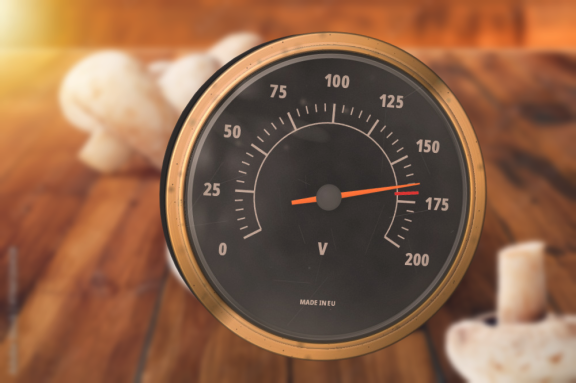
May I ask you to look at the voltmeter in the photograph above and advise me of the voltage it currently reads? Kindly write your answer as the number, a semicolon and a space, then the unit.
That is 165; V
